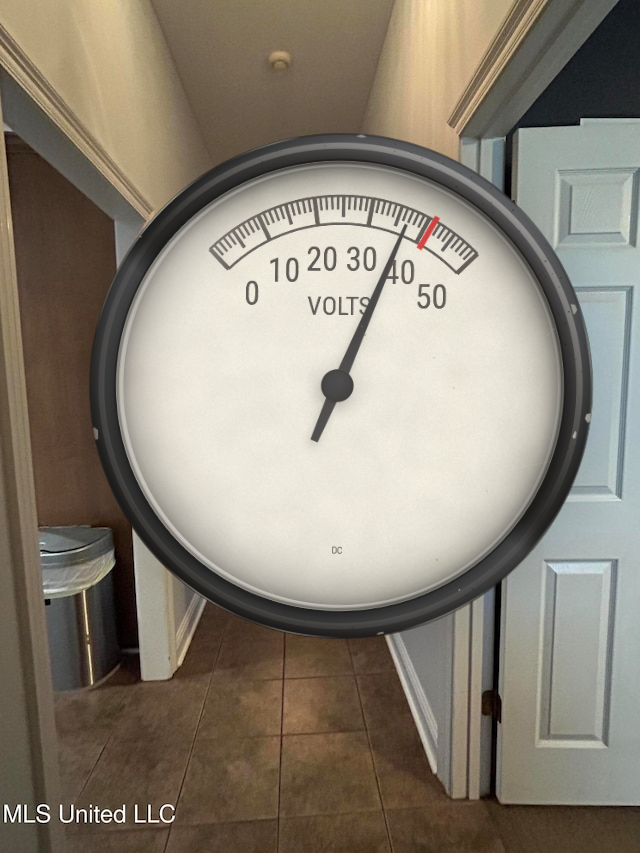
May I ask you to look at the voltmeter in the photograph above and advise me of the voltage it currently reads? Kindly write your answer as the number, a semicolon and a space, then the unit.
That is 37; V
